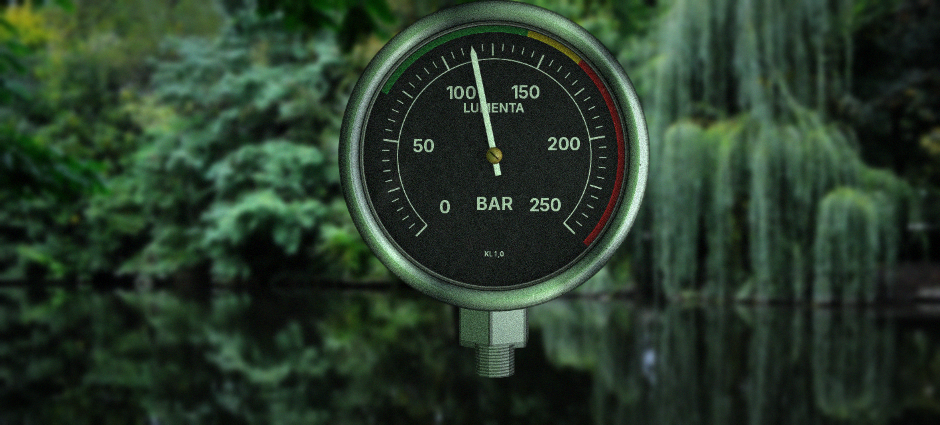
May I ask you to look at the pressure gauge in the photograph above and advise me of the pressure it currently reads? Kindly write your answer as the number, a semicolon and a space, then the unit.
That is 115; bar
